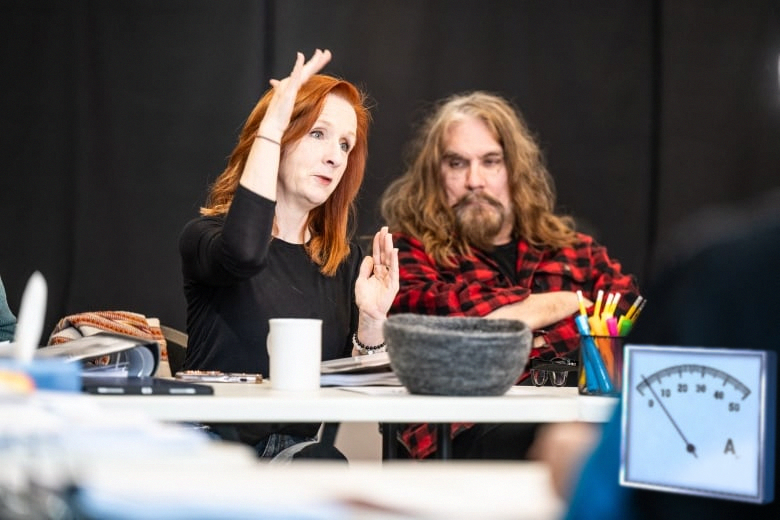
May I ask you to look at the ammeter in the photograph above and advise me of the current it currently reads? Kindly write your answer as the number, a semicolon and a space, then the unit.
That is 5; A
